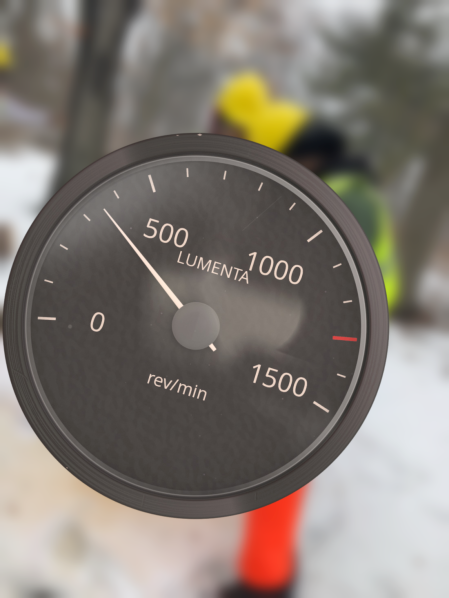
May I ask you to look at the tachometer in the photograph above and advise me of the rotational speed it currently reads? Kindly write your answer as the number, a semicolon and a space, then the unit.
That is 350; rpm
